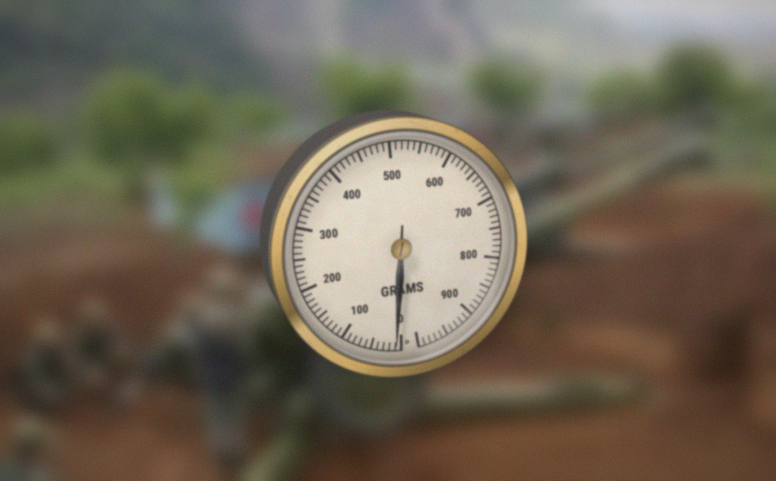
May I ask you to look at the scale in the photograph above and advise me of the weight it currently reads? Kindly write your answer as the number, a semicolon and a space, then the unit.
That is 10; g
